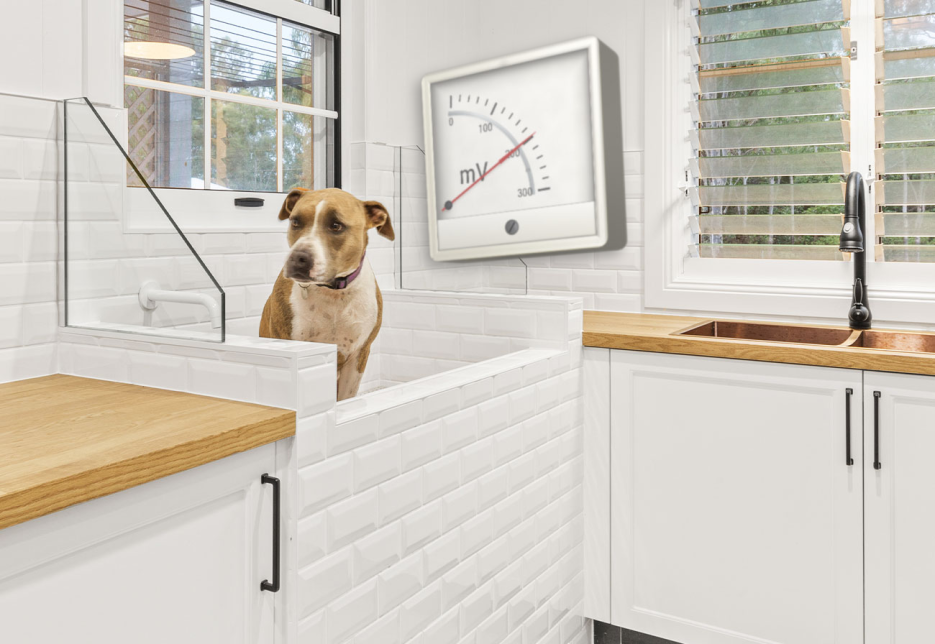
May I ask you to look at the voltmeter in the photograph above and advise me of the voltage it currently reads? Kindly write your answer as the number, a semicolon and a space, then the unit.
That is 200; mV
